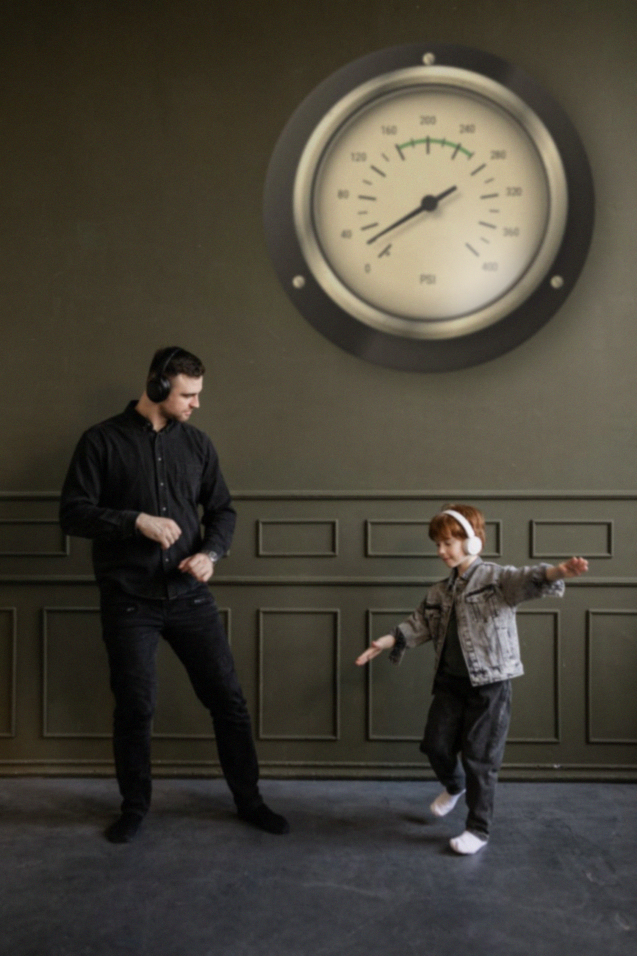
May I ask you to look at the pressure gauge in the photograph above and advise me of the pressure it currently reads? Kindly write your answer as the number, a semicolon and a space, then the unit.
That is 20; psi
